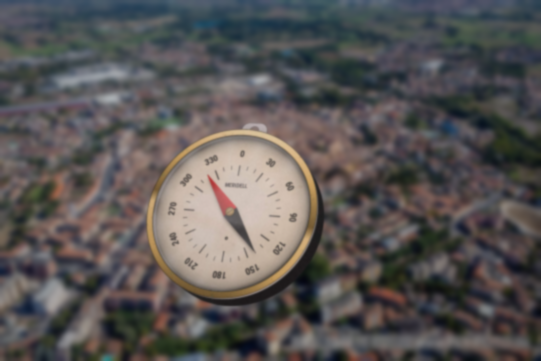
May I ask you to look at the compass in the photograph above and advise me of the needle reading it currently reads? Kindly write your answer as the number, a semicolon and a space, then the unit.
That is 320; °
